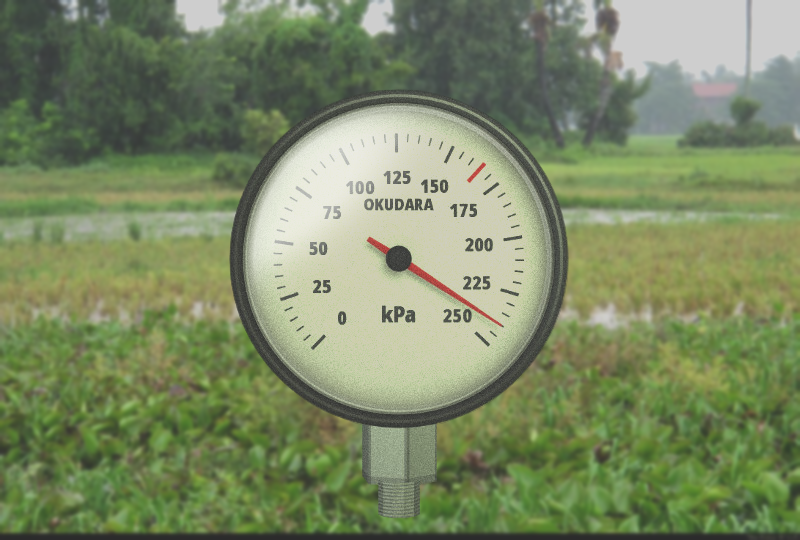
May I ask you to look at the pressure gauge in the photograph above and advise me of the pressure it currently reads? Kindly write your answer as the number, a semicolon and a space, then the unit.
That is 240; kPa
